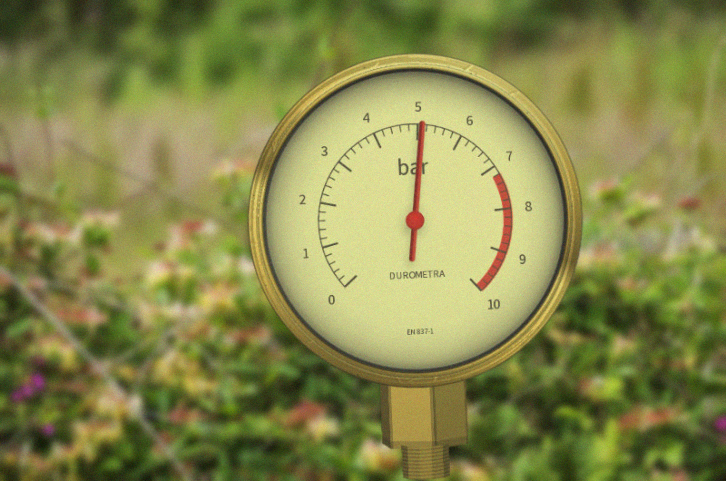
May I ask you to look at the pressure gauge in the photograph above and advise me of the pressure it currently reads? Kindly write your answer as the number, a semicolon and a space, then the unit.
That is 5.1; bar
